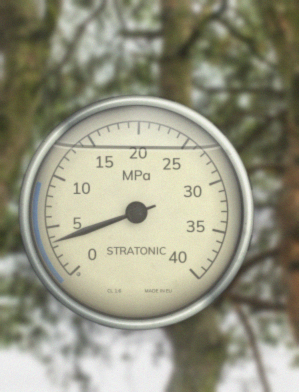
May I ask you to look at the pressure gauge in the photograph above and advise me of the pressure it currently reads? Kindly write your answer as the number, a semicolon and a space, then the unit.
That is 3.5; MPa
